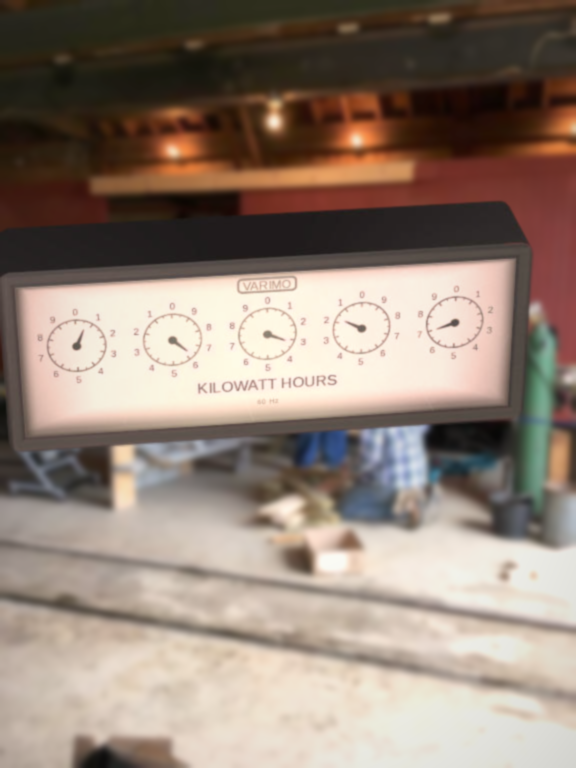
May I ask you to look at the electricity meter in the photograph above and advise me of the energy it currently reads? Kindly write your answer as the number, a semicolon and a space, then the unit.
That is 6317; kWh
